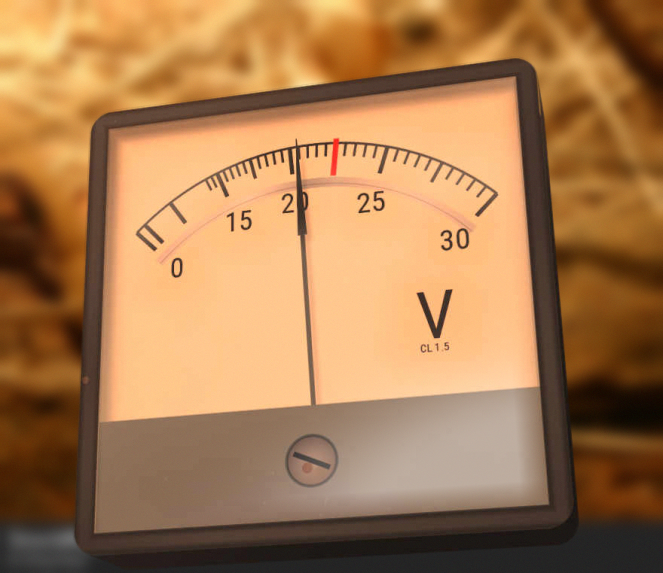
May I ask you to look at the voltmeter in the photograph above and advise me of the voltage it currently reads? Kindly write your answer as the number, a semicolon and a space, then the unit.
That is 20.5; V
